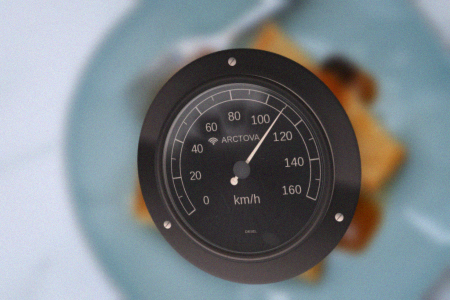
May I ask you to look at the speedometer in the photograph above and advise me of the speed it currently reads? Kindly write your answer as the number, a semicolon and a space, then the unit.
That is 110; km/h
